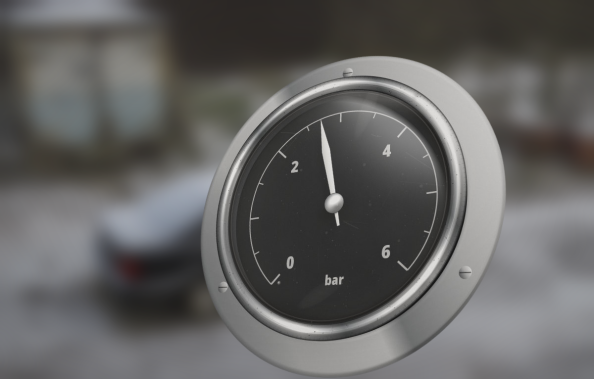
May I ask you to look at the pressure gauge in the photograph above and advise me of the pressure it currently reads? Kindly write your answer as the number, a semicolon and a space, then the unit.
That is 2.75; bar
